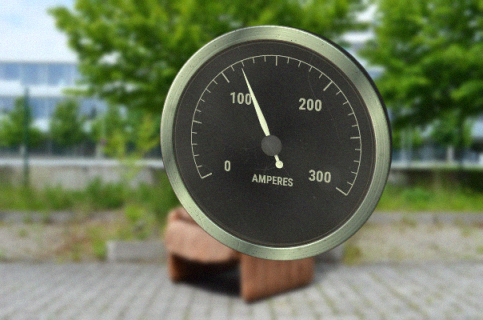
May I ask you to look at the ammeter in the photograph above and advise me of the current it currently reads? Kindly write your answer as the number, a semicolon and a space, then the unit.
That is 120; A
